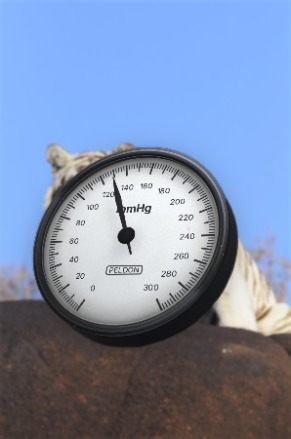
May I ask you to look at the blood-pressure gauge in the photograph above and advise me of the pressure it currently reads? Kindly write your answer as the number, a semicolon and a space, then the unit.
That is 130; mmHg
